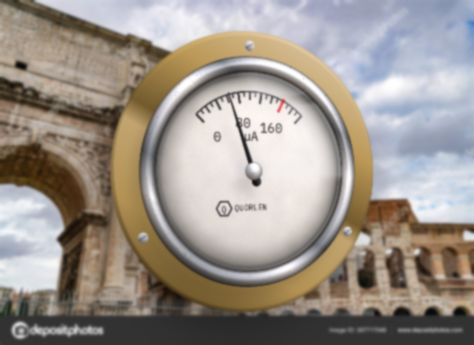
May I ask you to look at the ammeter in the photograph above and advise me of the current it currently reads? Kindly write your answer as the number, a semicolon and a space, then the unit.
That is 60; µA
